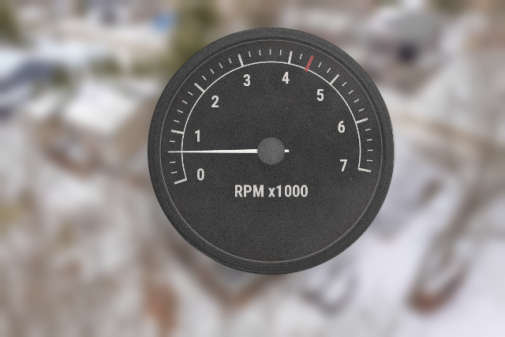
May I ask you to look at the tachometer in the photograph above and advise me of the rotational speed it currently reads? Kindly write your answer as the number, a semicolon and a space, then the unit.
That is 600; rpm
